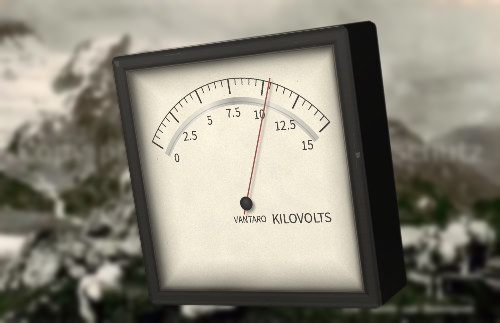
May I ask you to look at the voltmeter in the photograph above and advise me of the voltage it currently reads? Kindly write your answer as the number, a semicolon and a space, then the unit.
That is 10.5; kV
